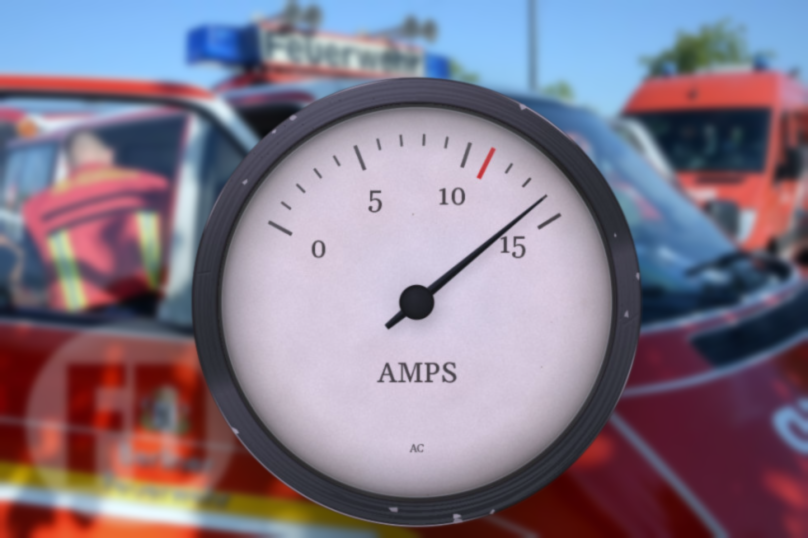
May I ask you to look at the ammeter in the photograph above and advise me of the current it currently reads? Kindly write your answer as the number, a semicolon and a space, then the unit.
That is 14; A
